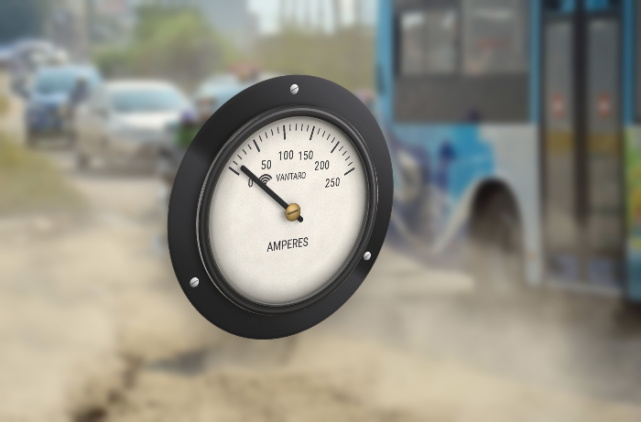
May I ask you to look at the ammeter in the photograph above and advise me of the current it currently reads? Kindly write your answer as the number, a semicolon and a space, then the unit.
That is 10; A
